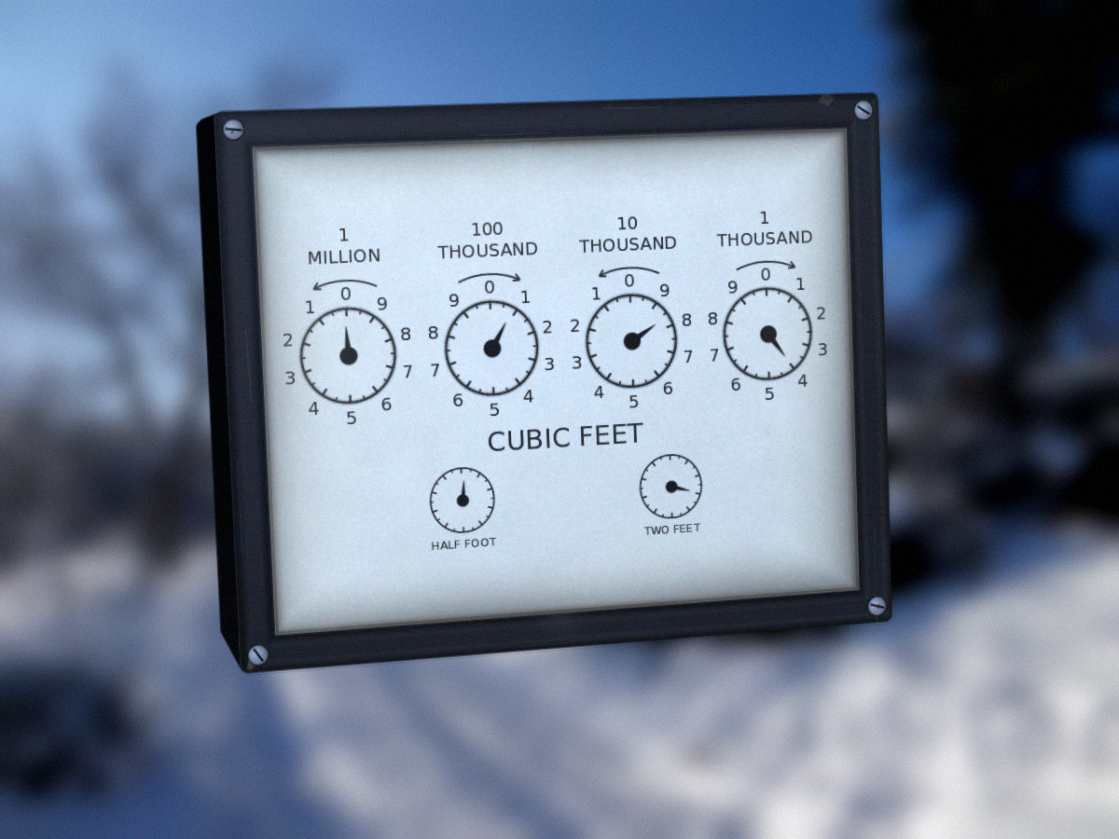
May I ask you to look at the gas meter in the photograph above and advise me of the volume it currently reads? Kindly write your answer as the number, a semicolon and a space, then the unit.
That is 8400; ft³
